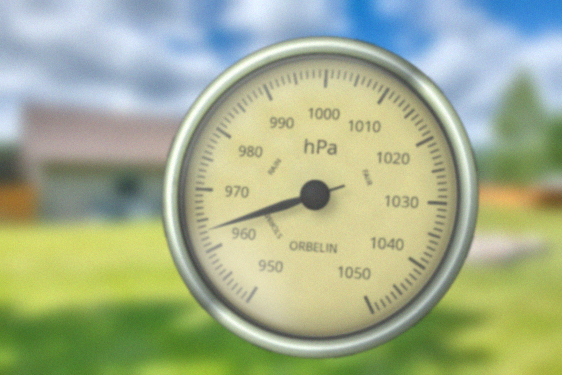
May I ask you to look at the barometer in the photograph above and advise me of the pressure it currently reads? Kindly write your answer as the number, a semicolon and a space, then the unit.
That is 963; hPa
